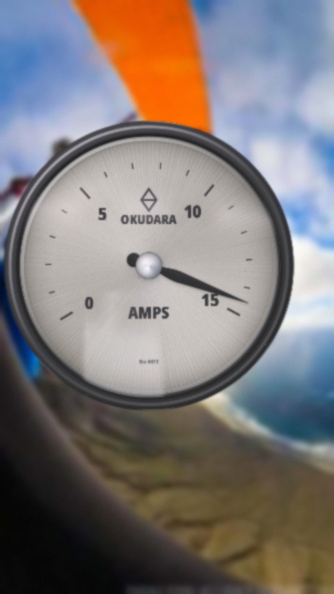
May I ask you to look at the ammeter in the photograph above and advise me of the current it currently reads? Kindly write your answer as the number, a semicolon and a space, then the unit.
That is 14.5; A
